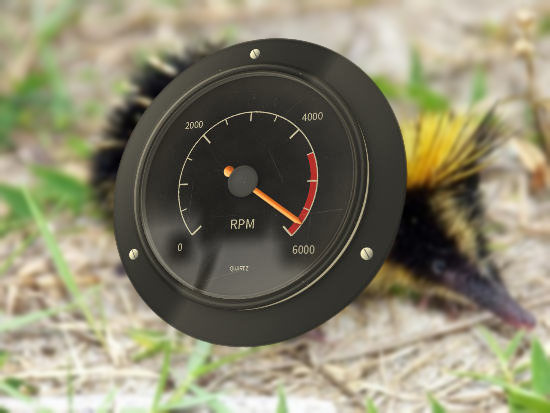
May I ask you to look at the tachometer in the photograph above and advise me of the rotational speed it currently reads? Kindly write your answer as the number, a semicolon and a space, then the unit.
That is 5750; rpm
